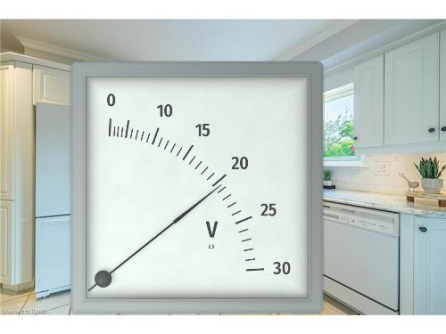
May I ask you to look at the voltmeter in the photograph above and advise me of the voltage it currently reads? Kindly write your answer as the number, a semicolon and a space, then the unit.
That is 20.5; V
